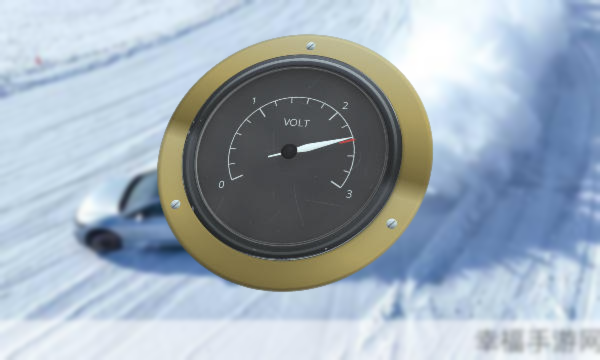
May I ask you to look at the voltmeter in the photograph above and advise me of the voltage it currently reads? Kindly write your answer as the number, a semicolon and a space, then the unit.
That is 2.4; V
